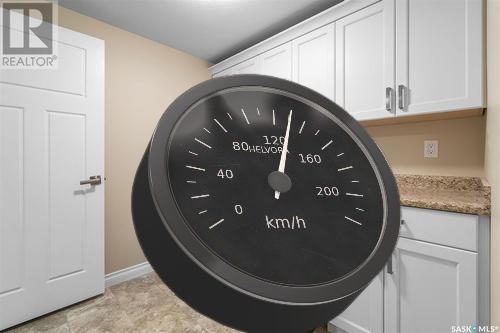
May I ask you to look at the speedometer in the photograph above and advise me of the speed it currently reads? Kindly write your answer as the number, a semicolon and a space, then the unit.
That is 130; km/h
